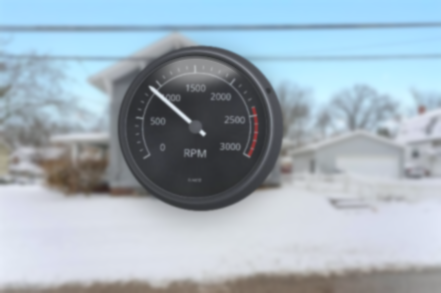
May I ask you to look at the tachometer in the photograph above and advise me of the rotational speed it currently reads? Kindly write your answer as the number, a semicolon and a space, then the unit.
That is 900; rpm
